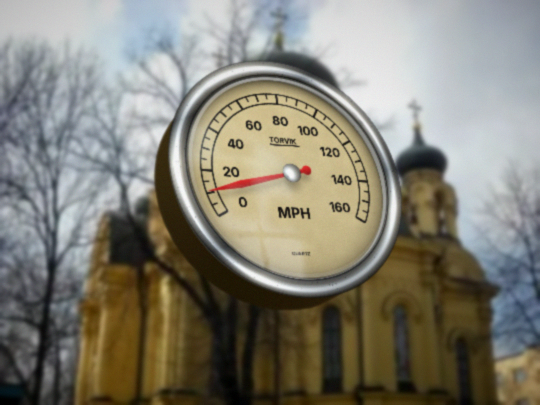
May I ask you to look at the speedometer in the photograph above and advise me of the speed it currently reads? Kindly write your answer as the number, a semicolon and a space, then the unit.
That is 10; mph
